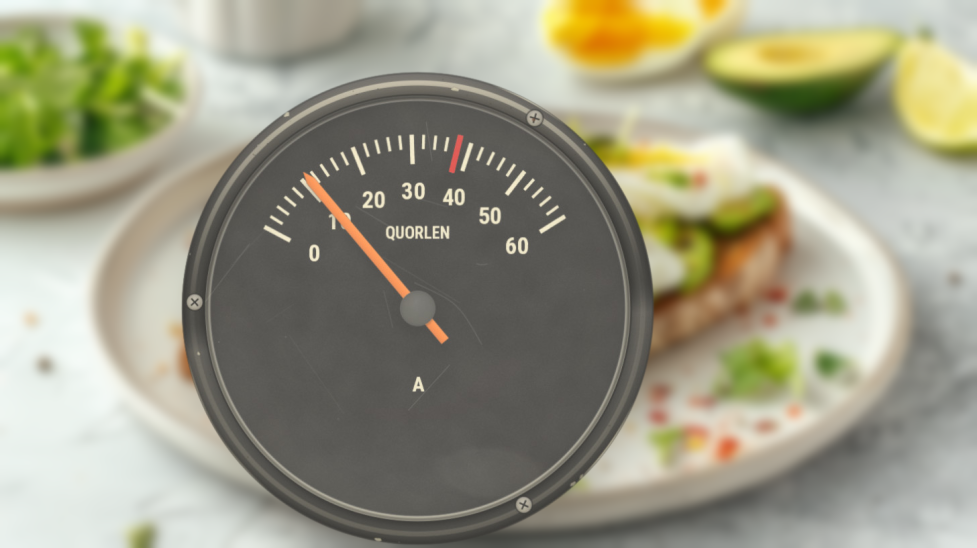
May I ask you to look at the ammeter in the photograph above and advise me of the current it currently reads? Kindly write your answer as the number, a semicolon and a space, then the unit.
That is 11; A
